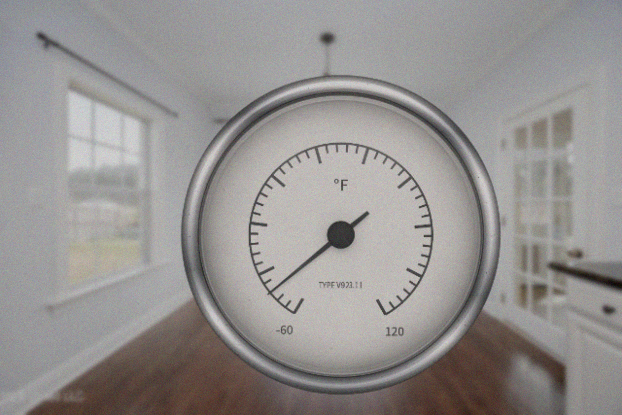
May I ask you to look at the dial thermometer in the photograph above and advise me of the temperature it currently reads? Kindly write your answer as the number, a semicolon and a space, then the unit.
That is -48; °F
